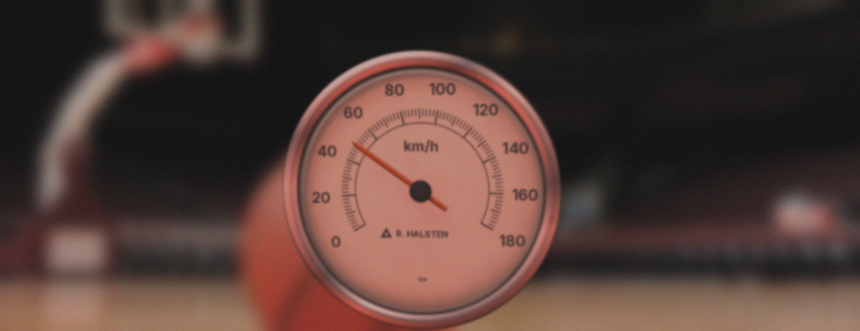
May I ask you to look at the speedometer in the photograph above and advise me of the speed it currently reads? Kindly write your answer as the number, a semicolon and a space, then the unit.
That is 50; km/h
